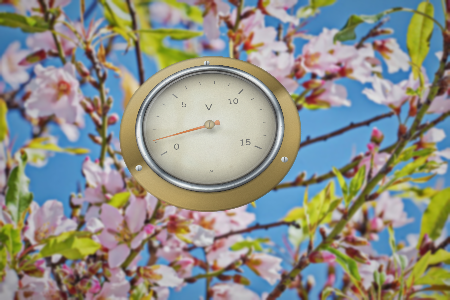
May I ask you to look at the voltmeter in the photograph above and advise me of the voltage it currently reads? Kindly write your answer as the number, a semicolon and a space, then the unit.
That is 1; V
